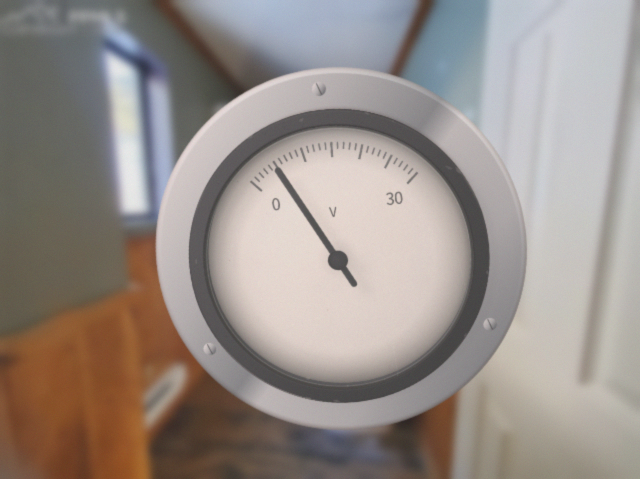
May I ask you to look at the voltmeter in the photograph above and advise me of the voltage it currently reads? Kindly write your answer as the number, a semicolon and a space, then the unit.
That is 5; V
